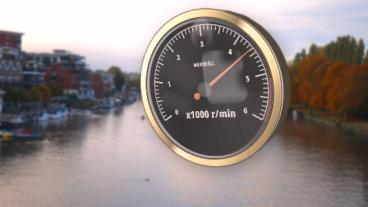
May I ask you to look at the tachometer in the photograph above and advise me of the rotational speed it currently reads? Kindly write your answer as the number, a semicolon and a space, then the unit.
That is 4400; rpm
